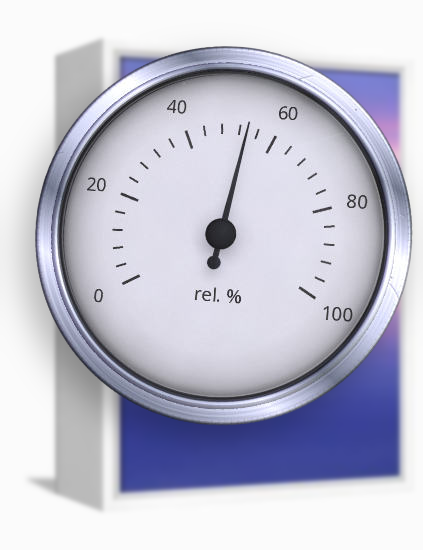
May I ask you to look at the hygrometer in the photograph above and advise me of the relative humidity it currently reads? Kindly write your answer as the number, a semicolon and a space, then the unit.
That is 54; %
